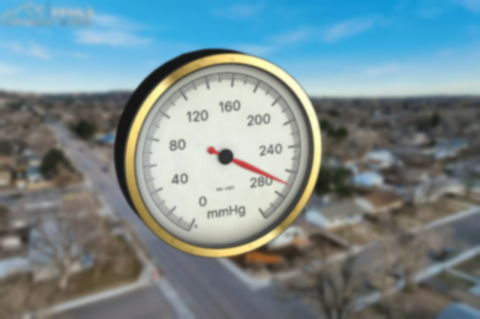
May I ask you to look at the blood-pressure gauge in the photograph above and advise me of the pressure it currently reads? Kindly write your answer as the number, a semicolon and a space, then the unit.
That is 270; mmHg
